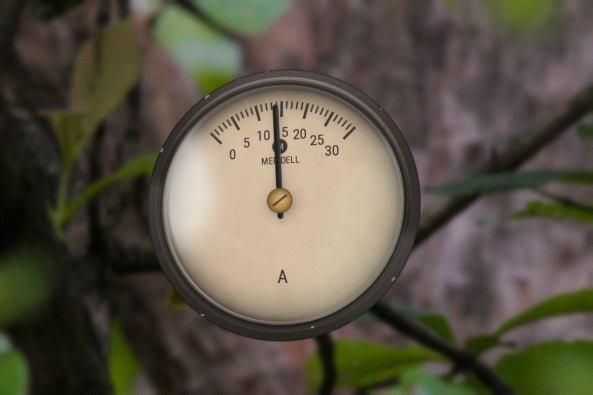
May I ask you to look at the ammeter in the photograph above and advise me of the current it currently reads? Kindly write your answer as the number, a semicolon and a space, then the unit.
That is 14; A
